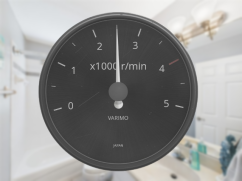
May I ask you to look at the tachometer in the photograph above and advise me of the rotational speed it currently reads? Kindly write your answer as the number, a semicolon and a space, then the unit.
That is 2500; rpm
